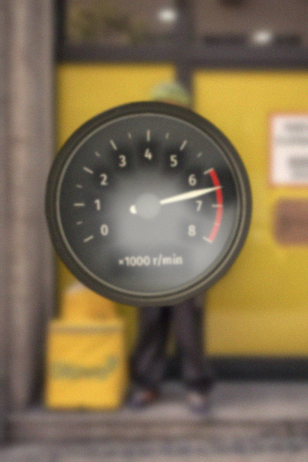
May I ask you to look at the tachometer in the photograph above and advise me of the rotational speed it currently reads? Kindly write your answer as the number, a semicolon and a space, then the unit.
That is 6500; rpm
